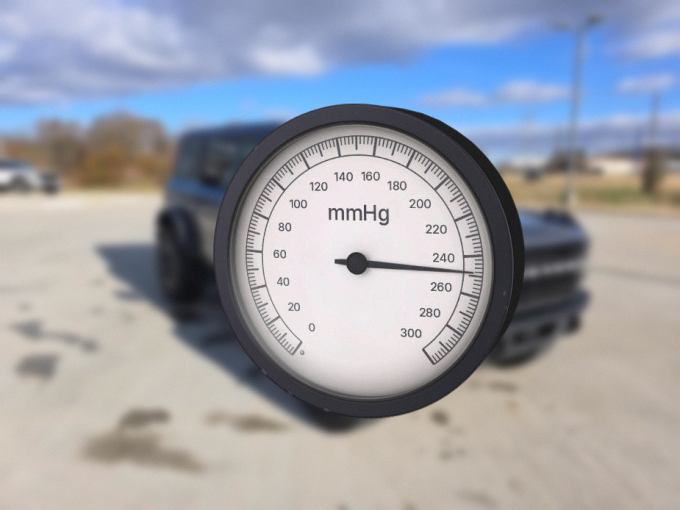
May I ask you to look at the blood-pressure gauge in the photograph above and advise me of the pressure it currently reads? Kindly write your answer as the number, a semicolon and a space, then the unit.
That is 248; mmHg
